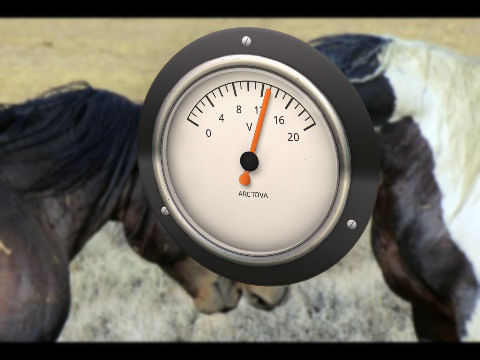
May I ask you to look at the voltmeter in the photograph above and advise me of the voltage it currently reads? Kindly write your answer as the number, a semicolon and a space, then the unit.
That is 13; V
